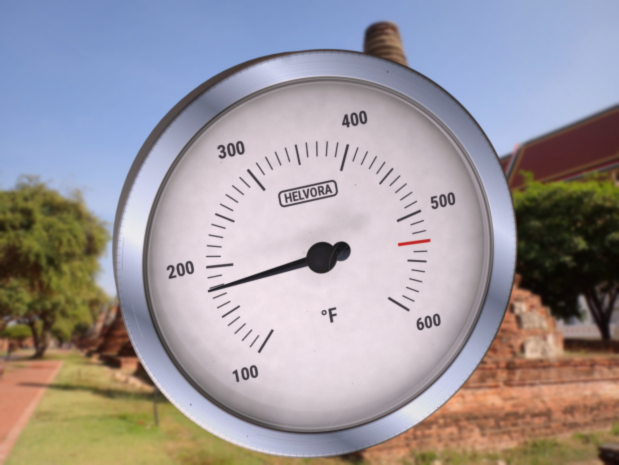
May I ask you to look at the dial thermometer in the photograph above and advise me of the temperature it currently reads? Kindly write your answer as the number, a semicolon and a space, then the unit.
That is 180; °F
